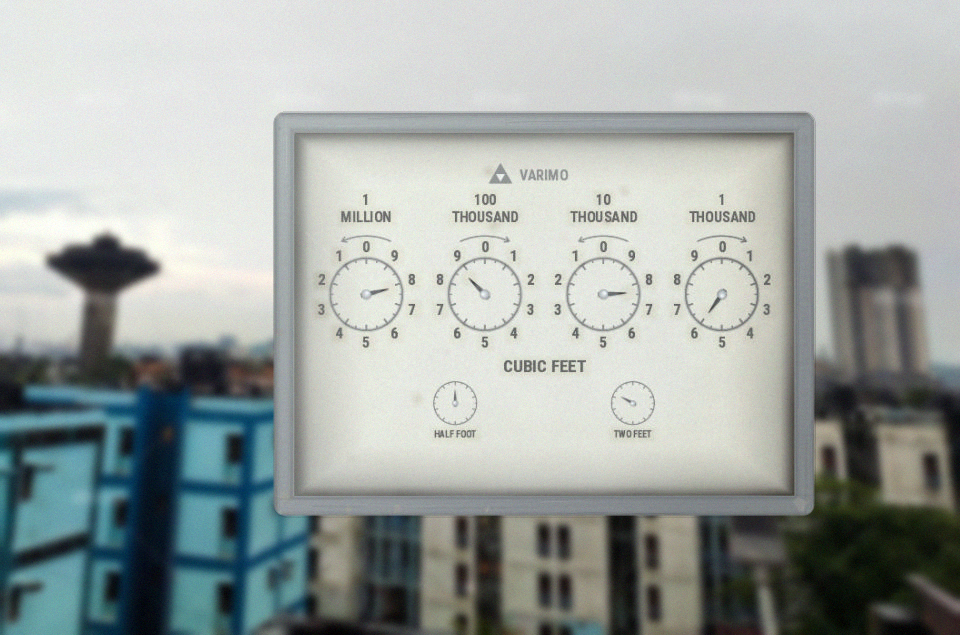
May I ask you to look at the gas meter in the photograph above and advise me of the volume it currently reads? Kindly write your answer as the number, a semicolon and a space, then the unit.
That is 787600; ft³
